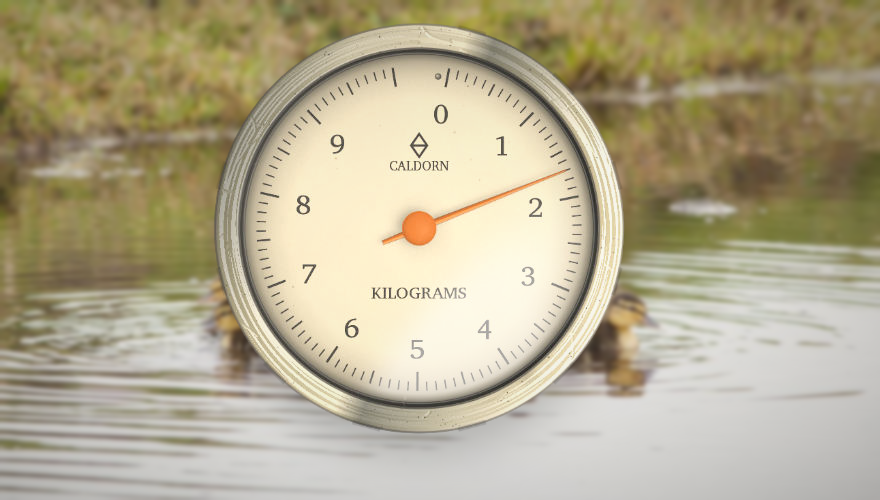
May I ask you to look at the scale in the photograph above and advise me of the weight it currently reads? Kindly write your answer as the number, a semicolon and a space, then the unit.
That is 1.7; kg
